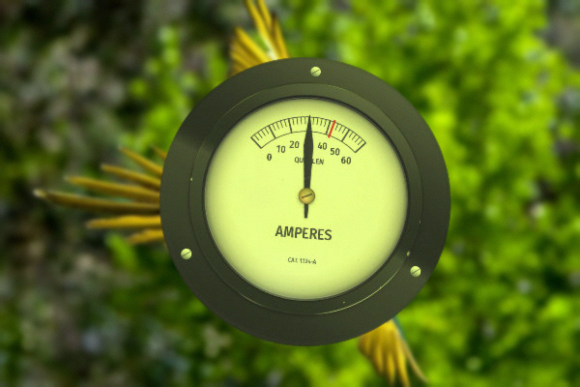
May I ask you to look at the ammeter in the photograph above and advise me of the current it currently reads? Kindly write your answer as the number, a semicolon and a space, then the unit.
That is 30; A
